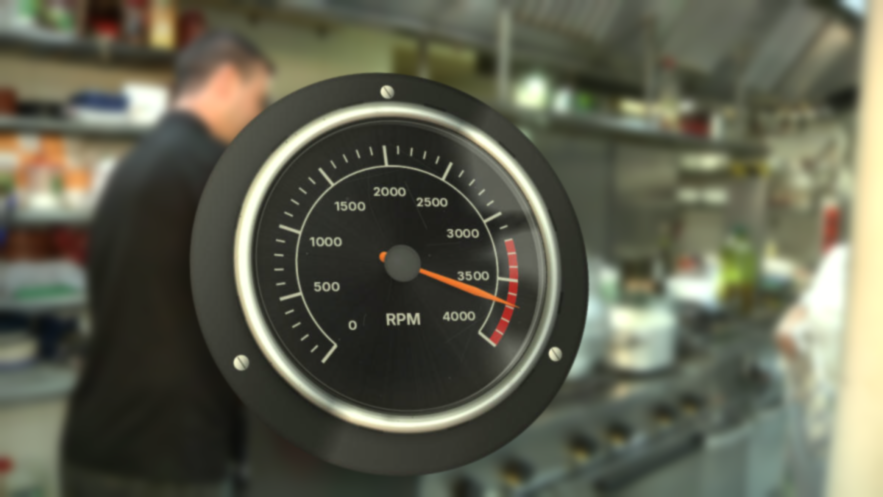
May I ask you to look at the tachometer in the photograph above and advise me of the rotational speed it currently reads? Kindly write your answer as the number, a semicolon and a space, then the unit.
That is 3700; rpm
